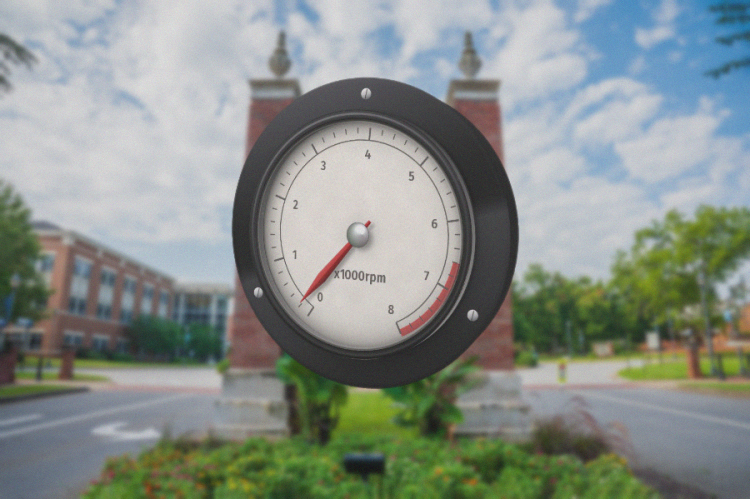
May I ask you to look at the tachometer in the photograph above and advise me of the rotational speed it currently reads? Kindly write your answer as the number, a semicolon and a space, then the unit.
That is 200; rpm
